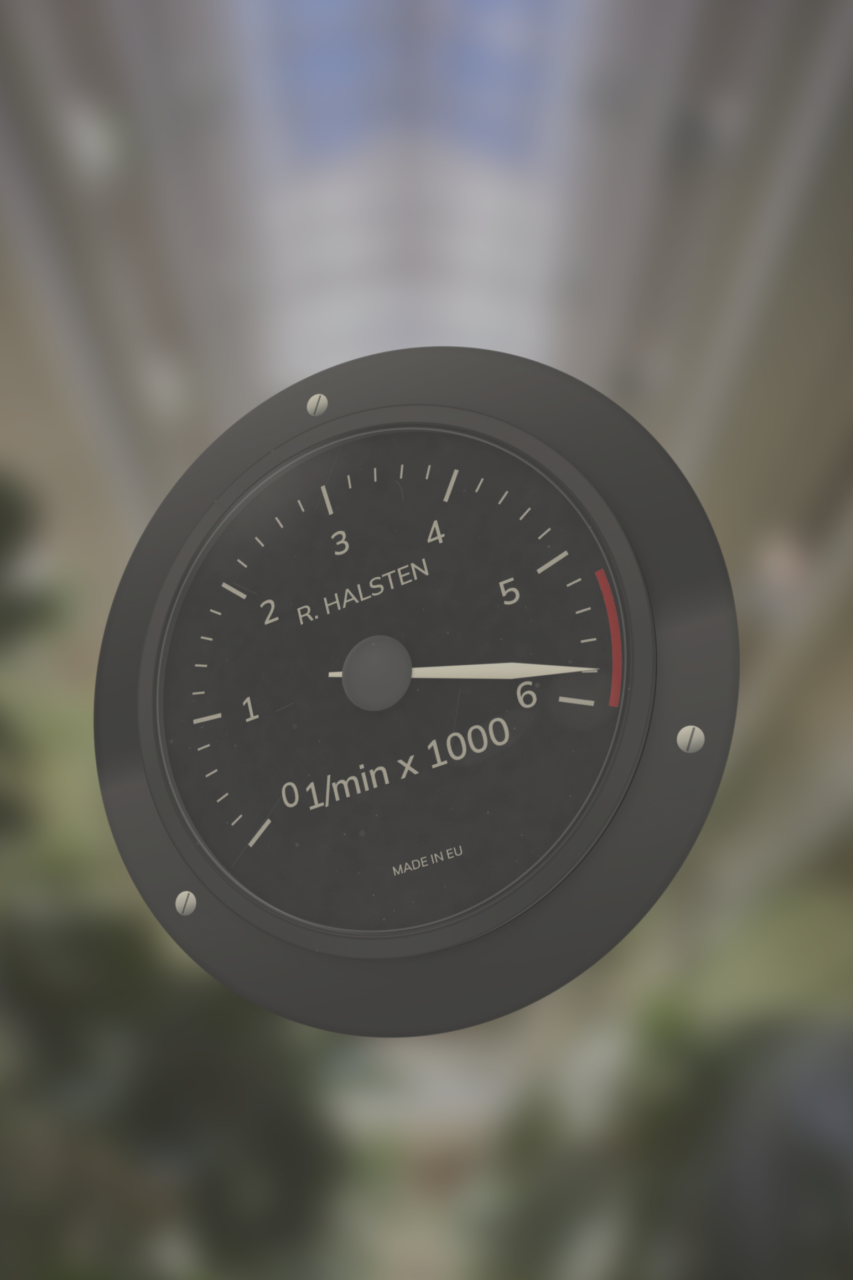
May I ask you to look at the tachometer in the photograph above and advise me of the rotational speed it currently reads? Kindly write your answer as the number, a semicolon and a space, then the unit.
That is 5800; rpm
